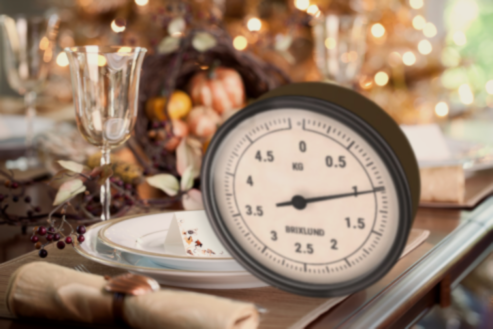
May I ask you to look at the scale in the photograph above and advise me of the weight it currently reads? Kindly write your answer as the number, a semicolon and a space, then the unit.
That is 1; kg
